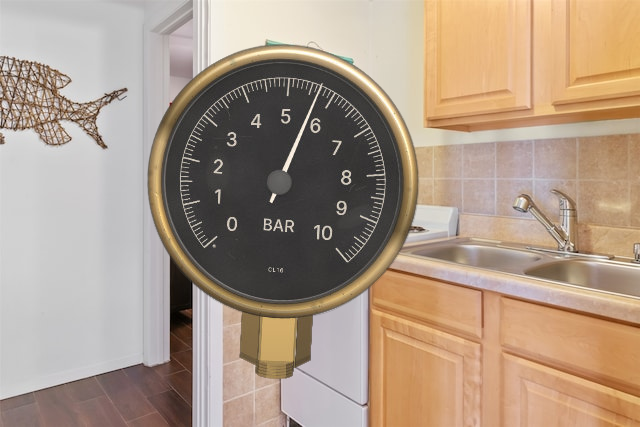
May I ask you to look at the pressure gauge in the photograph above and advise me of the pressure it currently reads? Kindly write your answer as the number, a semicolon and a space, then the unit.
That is 5.7; bar
